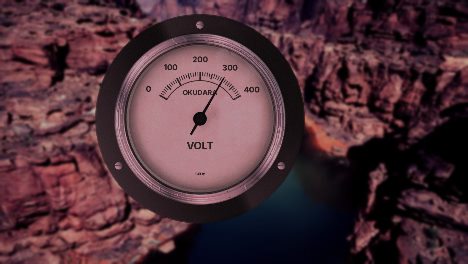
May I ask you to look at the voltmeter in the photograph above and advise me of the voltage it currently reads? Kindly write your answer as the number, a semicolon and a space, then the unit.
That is 300; V
